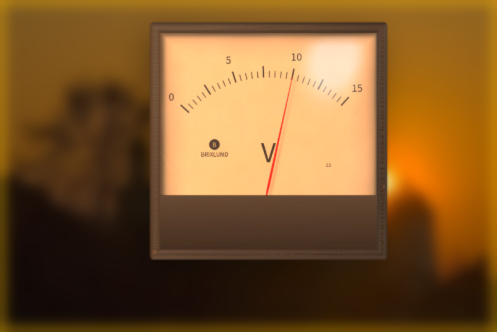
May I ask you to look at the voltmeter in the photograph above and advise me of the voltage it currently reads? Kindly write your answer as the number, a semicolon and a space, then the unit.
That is 10; V
